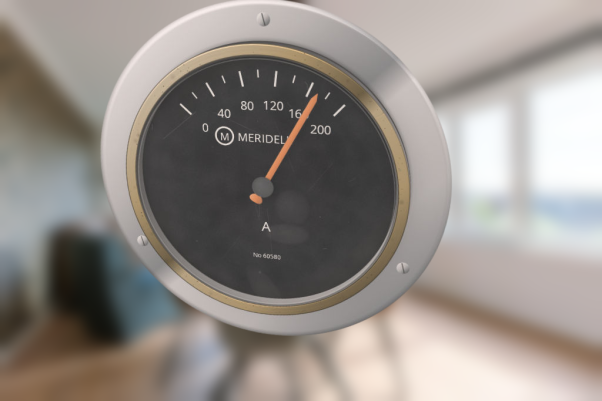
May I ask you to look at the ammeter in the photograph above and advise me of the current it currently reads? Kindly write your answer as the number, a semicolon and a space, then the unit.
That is 170; A
